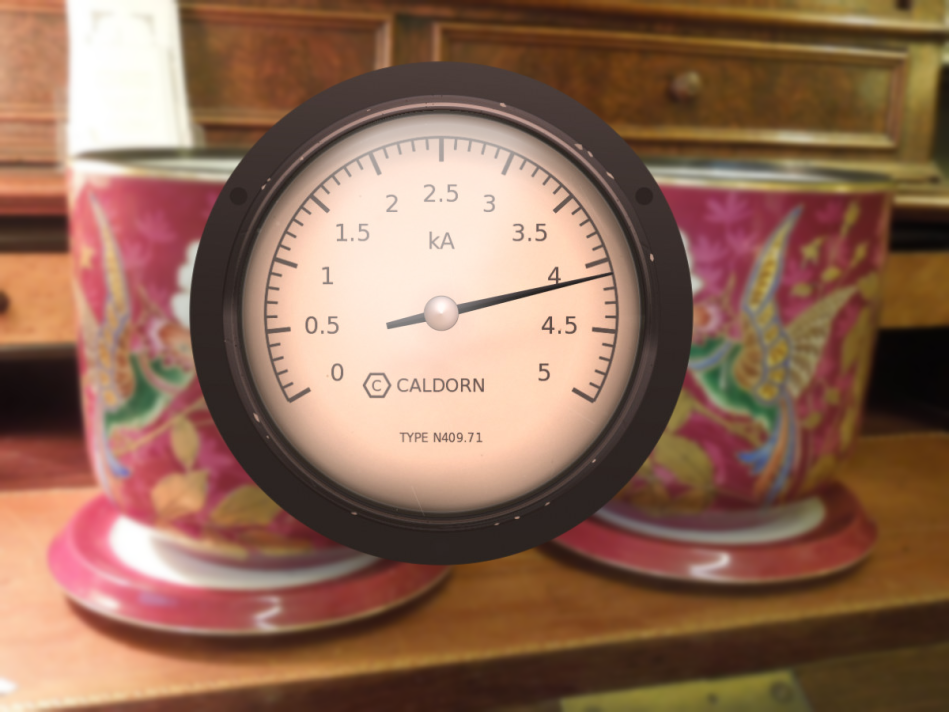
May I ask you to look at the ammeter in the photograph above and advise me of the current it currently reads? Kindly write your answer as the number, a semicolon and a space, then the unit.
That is 4.1; kA
